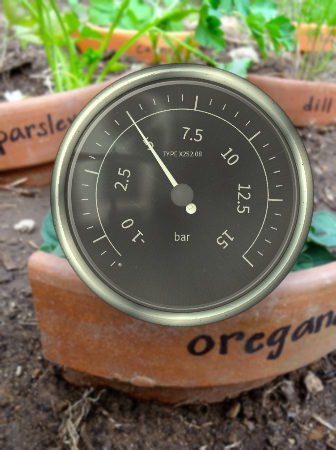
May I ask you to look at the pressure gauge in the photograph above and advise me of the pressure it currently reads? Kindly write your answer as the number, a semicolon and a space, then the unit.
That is 5; bar
